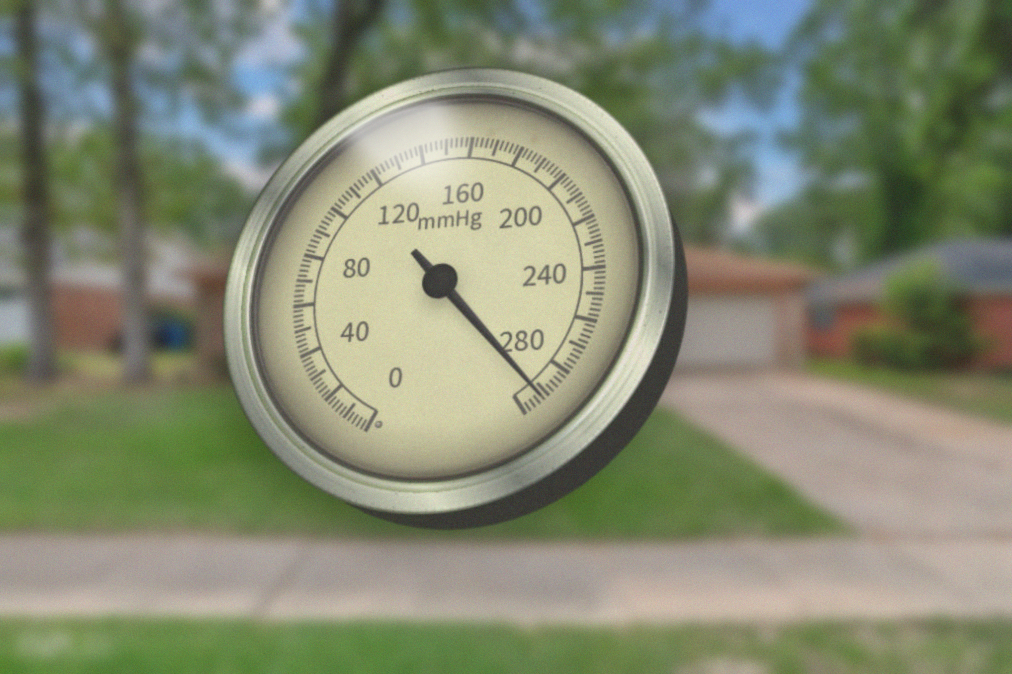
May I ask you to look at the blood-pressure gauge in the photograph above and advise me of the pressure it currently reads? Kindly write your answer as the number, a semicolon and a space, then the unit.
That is 292; mmHg
